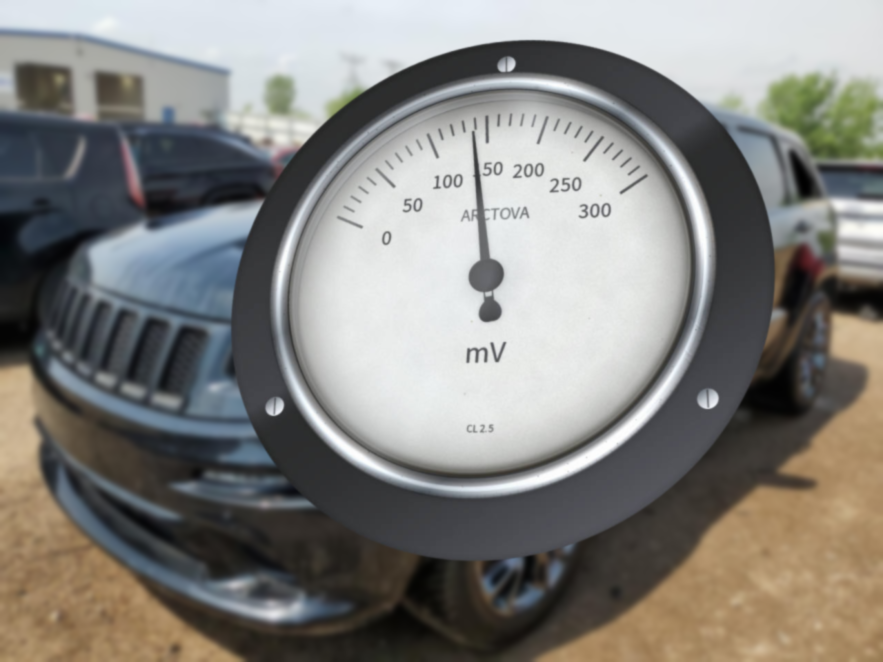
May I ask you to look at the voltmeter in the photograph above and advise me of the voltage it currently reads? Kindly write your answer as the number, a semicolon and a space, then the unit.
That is 140; mV
